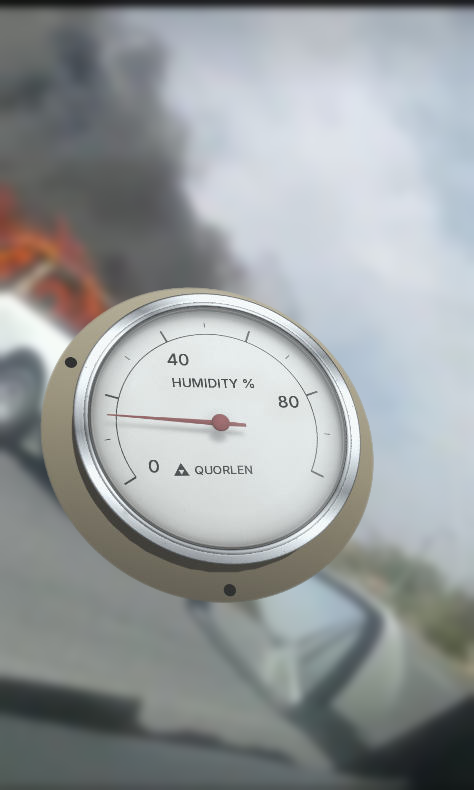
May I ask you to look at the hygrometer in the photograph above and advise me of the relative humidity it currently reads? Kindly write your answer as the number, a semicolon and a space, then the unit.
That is 15; %
